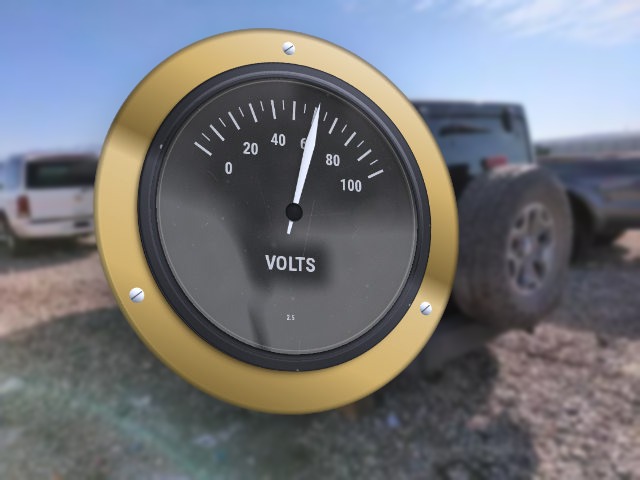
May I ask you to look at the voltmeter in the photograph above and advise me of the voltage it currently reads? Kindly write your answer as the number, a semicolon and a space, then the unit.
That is 60; V
